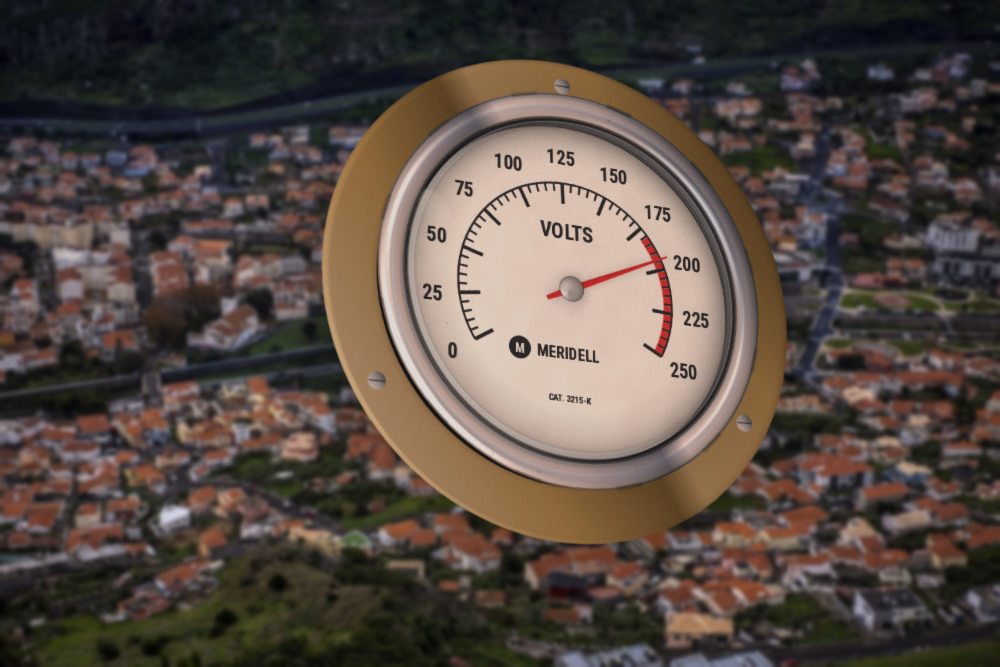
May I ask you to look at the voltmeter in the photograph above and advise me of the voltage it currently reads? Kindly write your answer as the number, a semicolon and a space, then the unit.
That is 195; V
